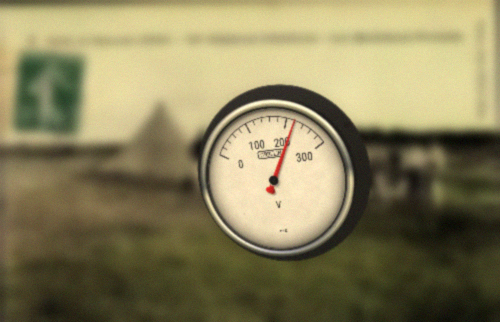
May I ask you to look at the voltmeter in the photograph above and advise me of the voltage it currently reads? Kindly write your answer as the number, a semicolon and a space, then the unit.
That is 220; V
